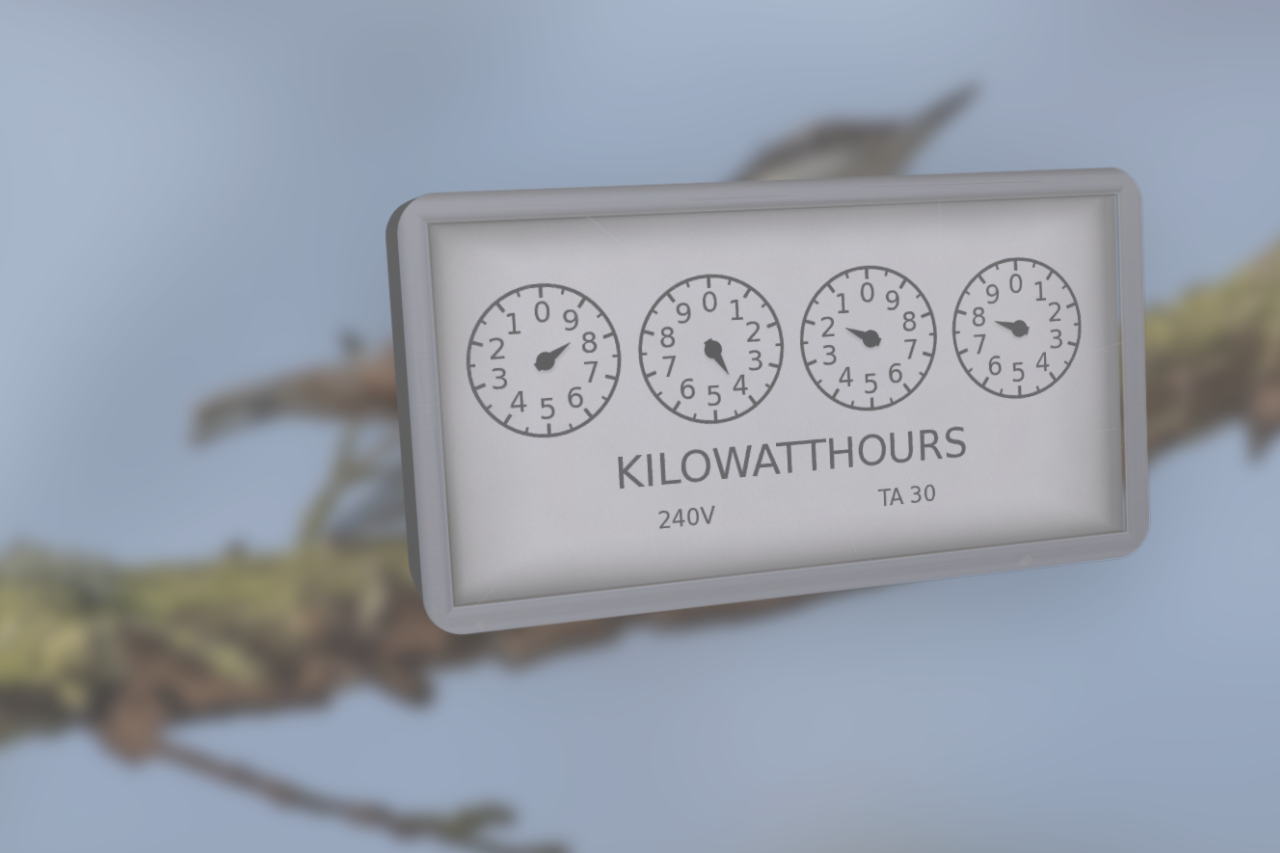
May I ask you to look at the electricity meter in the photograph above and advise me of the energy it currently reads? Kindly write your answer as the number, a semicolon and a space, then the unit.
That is 8418; kWh
